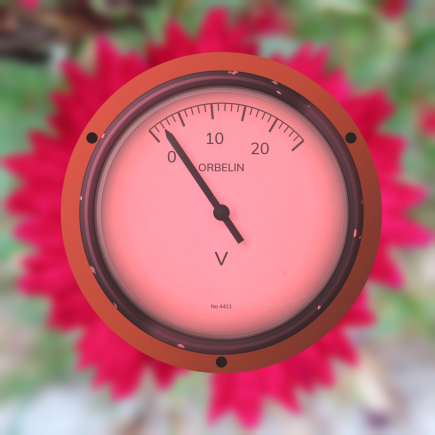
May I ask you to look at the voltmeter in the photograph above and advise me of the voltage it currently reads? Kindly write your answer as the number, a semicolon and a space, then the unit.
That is 2; V
